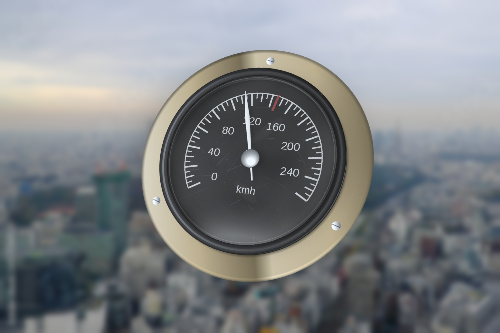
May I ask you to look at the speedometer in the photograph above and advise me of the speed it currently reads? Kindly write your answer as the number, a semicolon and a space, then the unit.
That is 115; km/h
